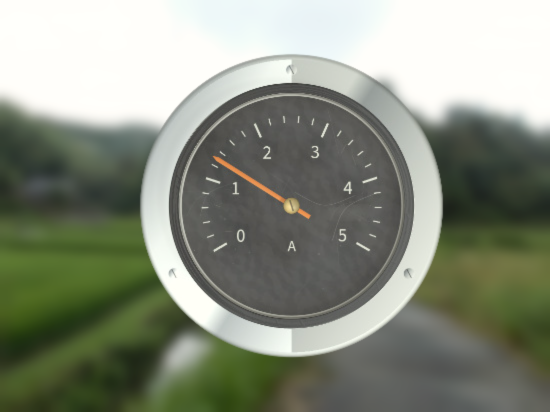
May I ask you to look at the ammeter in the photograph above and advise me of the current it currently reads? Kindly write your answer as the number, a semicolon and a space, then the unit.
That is 1.3; A
